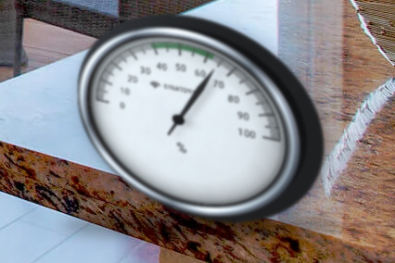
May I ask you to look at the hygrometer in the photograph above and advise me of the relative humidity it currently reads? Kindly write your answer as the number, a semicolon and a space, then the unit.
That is 65; %
